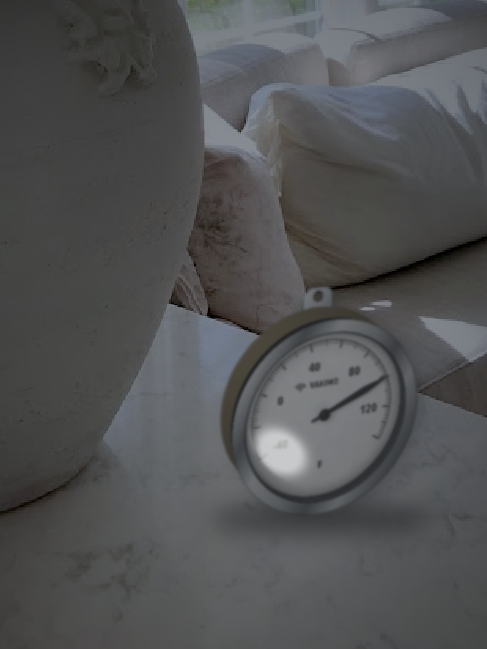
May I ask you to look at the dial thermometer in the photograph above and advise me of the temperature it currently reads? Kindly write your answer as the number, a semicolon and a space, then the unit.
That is 100; °F
